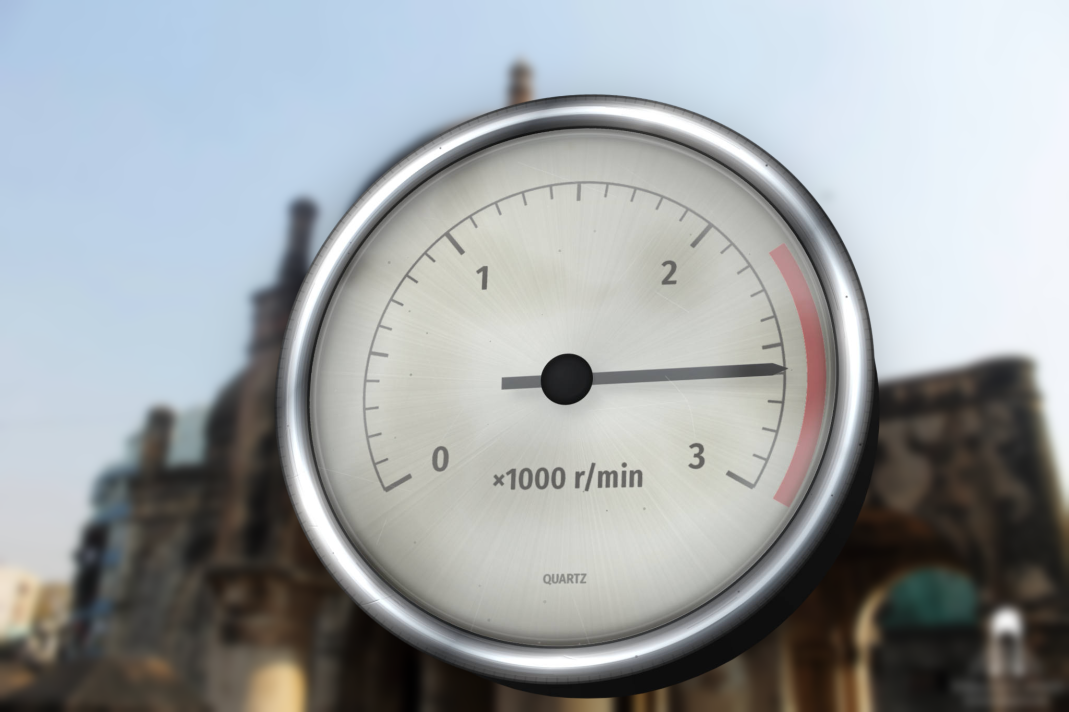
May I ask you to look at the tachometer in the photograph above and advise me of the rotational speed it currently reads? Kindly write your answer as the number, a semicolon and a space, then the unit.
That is 2600; rpm
